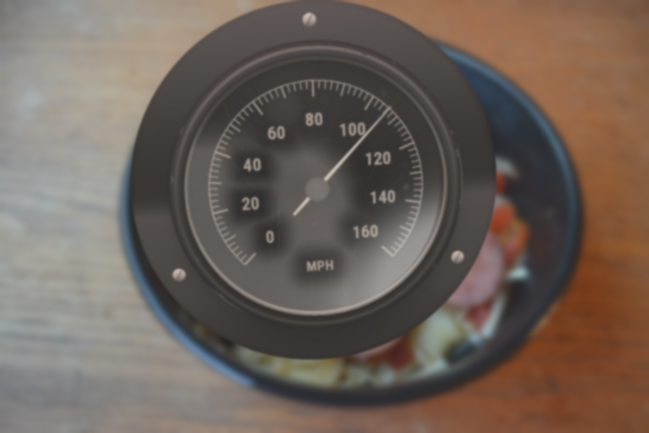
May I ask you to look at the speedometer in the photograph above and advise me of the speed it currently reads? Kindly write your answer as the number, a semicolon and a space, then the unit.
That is 106; mph
